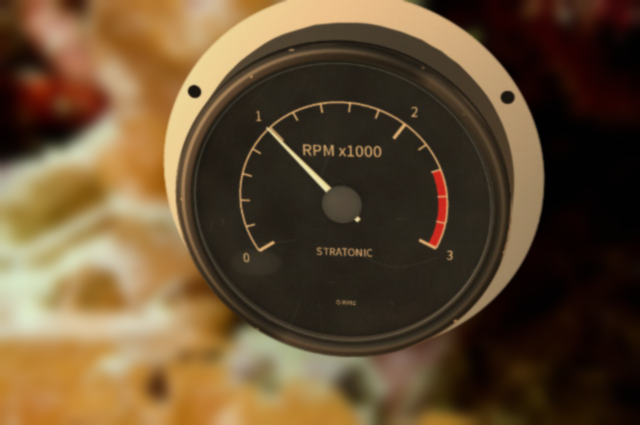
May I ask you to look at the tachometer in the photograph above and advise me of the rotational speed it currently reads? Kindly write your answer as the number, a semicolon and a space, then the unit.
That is 1000; rpm
